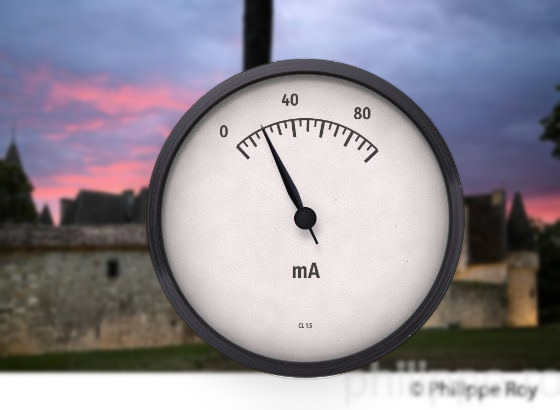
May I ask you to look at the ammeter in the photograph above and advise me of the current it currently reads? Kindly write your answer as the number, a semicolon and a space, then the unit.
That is 20; mA
